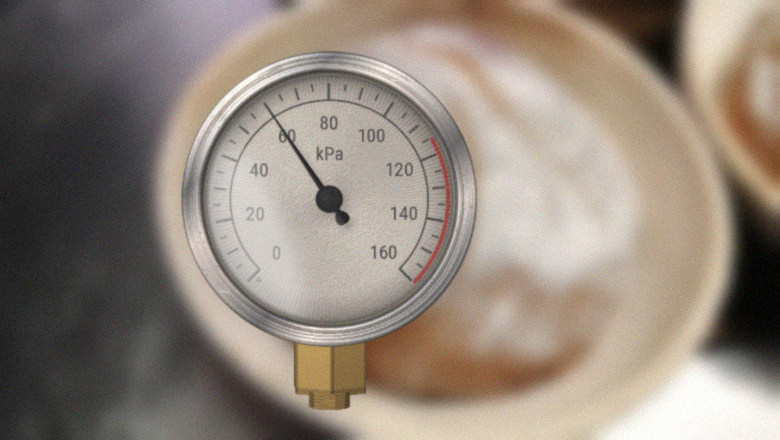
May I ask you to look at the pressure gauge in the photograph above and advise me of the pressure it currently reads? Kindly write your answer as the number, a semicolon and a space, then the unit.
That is 60; kPa
